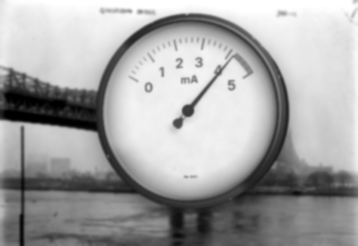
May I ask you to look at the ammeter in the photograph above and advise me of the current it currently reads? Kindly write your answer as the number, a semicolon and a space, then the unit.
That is 4.2; mA
